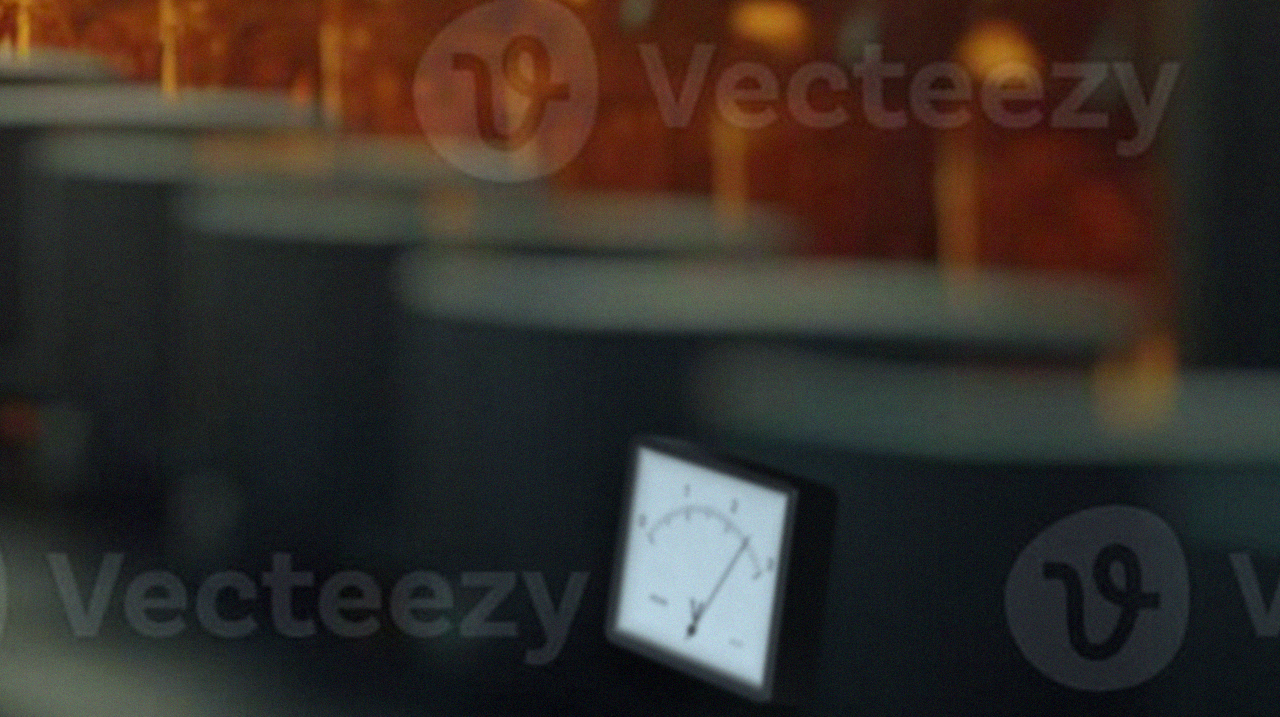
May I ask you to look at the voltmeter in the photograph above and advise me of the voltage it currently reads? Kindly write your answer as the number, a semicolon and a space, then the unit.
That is 2.5; V
